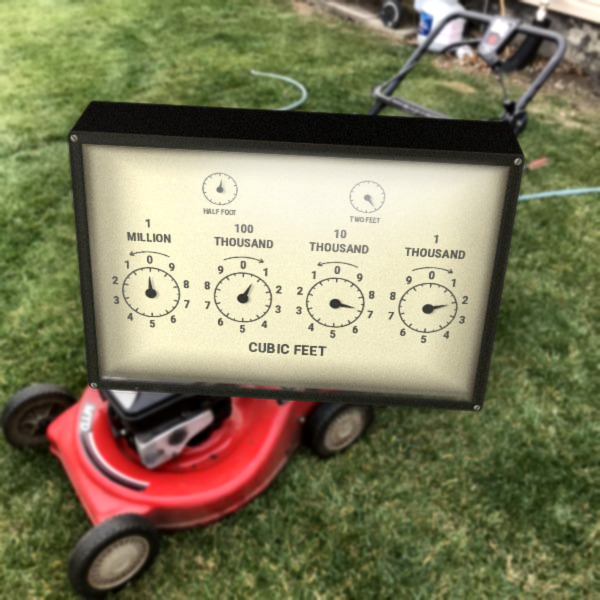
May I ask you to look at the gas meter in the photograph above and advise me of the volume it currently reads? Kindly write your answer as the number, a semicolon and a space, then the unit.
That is 7200; ft³
